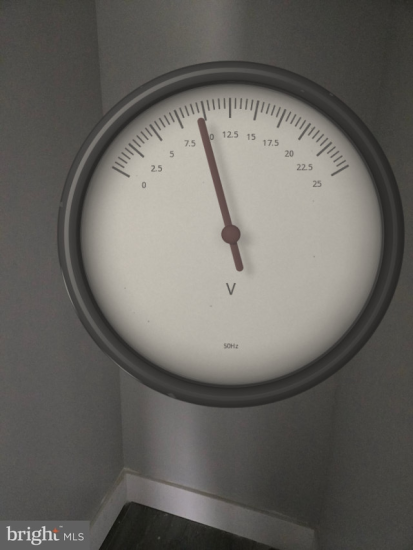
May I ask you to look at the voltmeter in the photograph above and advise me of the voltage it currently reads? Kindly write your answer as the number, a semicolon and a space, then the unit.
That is 9.5; V
